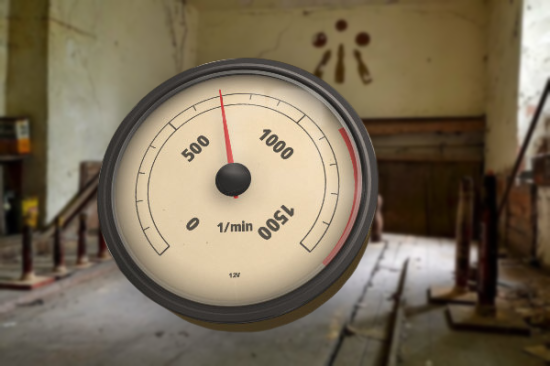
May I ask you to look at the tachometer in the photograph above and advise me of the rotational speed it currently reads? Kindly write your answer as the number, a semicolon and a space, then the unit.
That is 700; rpm
